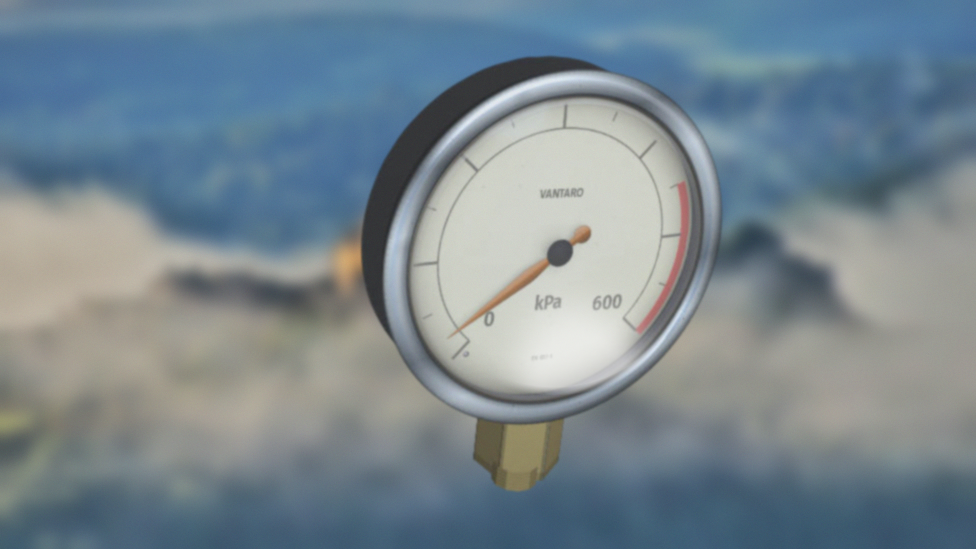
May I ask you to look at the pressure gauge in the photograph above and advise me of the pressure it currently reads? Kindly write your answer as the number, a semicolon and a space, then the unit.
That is 25; kPa
